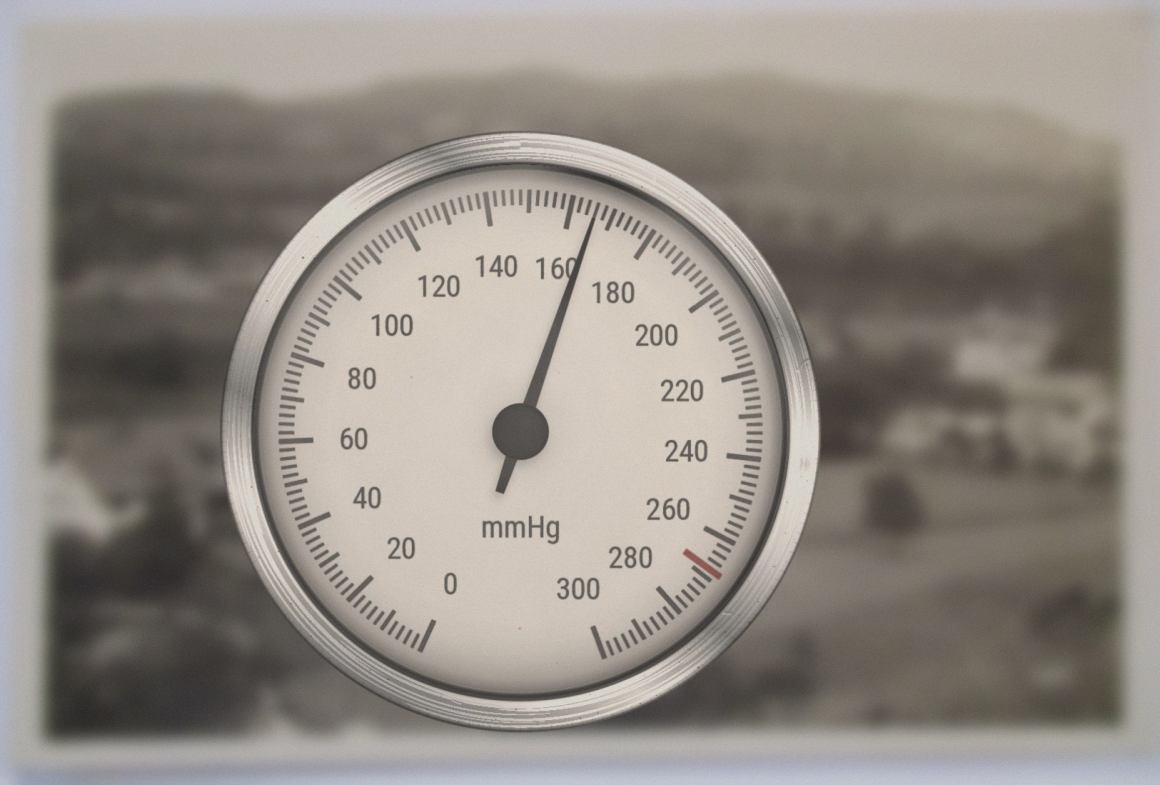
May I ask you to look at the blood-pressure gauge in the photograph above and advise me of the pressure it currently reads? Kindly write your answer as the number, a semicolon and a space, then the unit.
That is 166; mmHg
